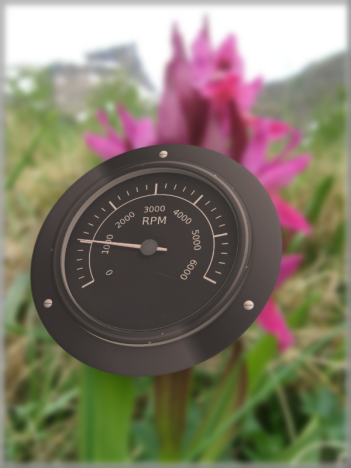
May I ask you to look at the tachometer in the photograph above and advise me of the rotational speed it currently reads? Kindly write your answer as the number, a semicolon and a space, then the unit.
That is 1000; rpm
